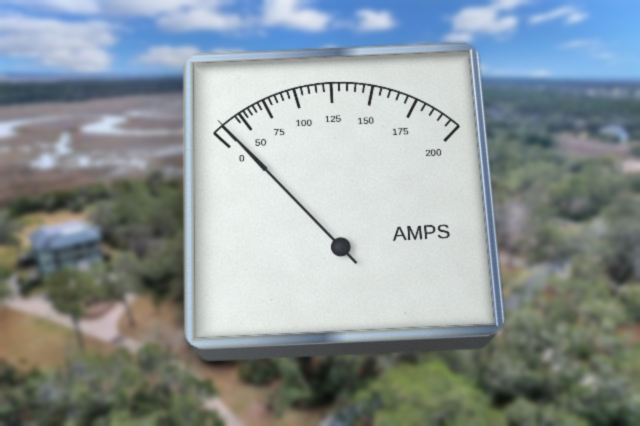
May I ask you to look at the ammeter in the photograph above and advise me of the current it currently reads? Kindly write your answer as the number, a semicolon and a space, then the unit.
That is 25; A
